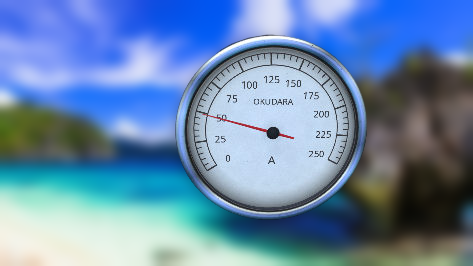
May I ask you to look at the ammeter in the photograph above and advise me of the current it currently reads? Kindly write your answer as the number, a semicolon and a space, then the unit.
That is 50; A
